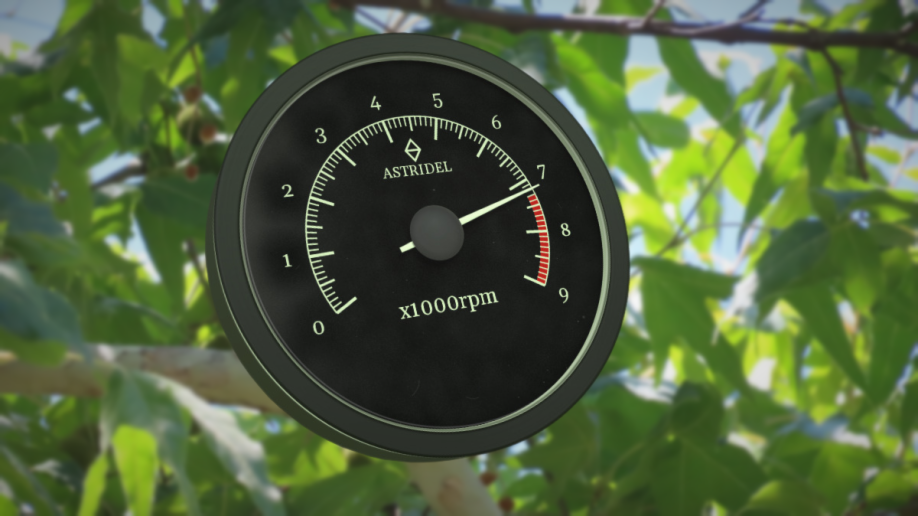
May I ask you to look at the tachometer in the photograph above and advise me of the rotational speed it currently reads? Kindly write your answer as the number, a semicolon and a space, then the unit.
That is 7200; rpm
